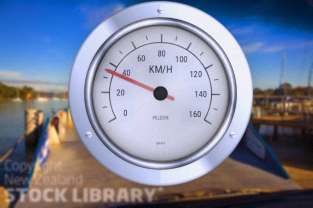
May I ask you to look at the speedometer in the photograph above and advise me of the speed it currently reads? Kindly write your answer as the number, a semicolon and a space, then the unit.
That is 35; km/h
